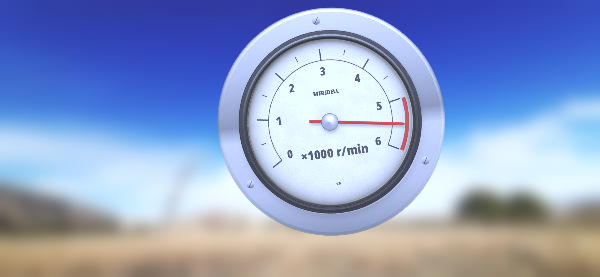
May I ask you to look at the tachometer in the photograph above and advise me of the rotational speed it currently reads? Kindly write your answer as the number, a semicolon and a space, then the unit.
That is 5500; rpm
